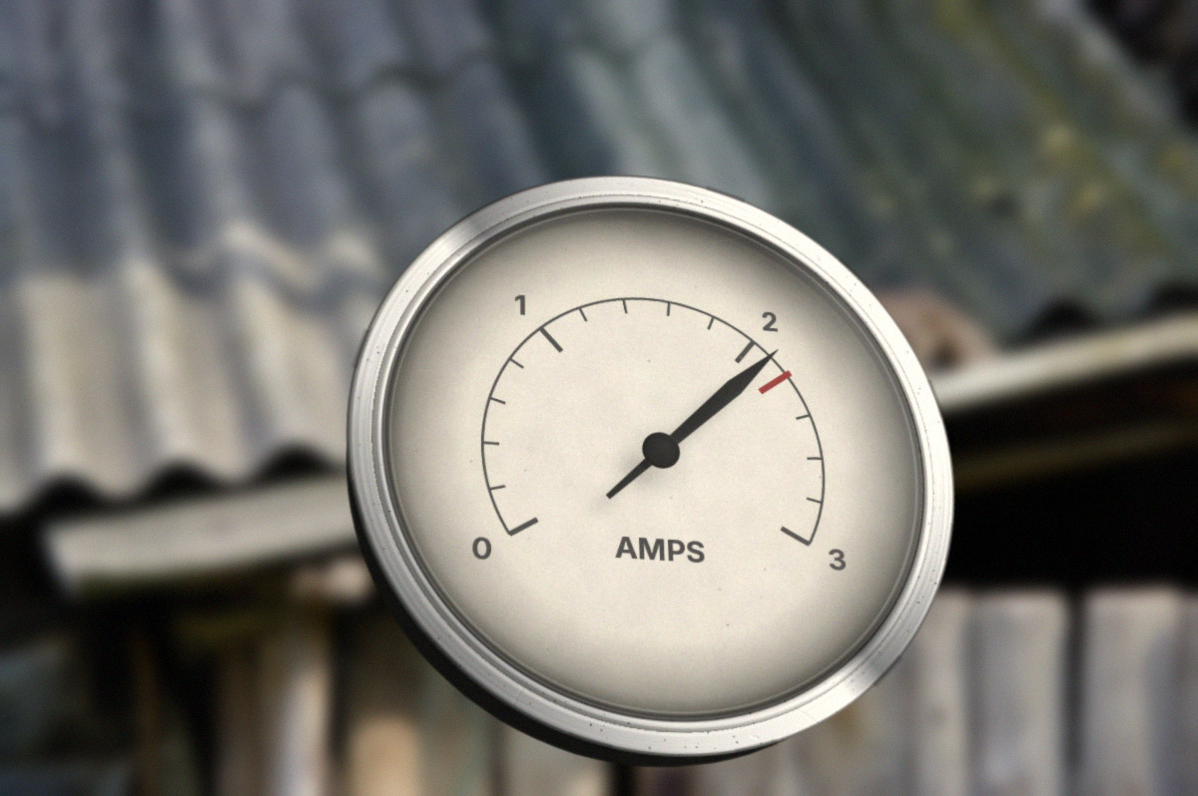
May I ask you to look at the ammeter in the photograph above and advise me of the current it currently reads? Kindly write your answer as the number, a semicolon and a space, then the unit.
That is 2.1; A
